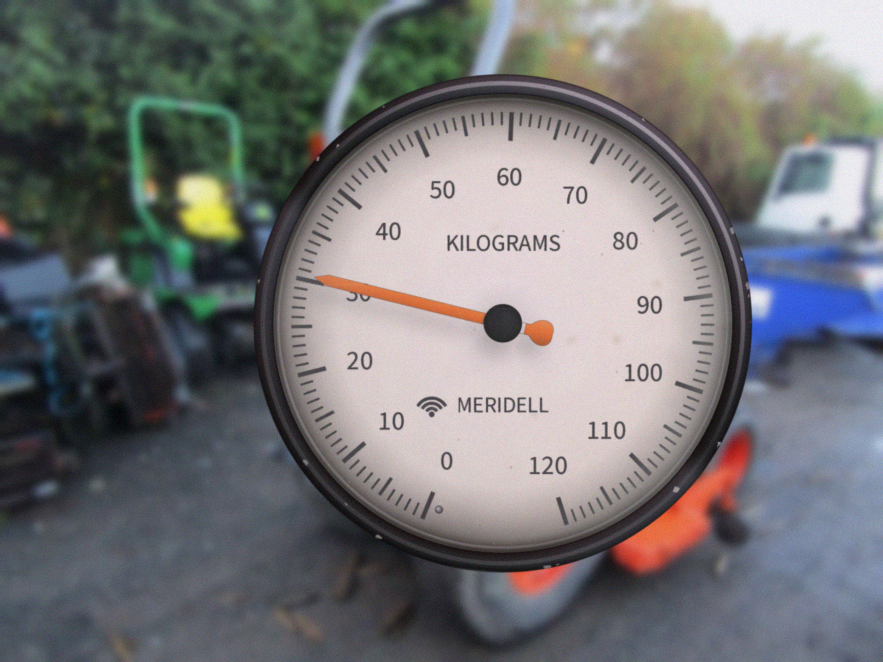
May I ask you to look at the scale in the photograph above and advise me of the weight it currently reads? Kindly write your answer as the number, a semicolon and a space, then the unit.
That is 30.5; kg
